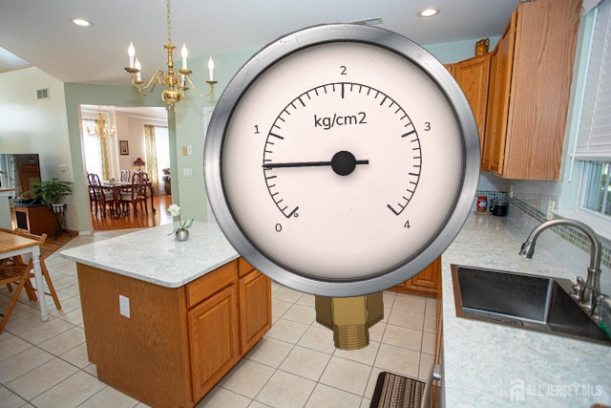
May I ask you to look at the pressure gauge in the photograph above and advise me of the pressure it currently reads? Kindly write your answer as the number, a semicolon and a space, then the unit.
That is 0.65; kg/cm²
